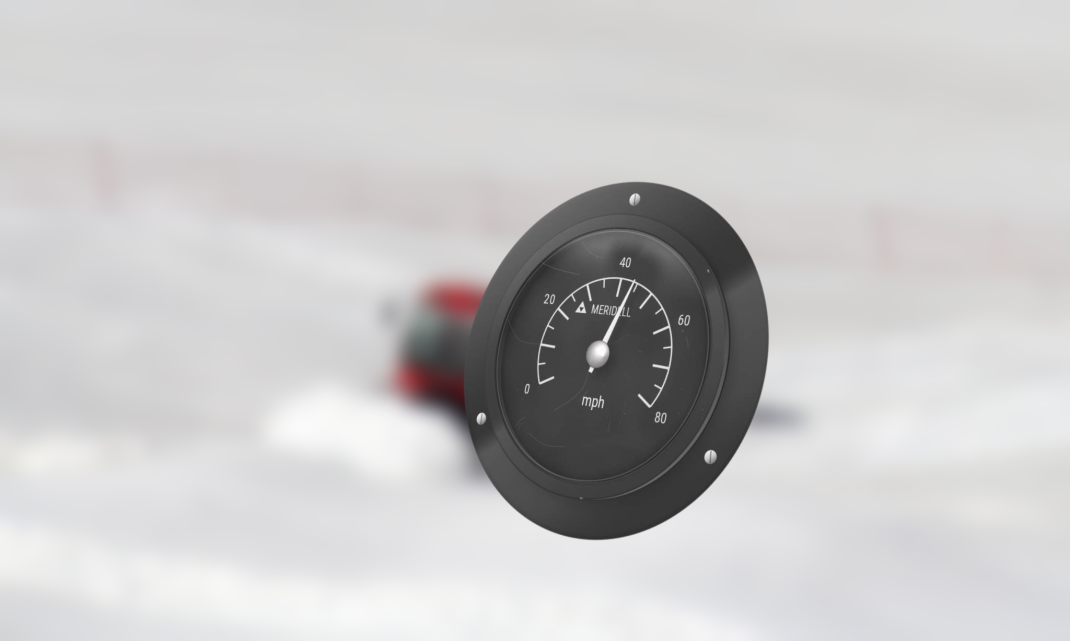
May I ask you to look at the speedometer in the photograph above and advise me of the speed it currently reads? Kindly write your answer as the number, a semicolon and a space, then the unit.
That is 45; mph
